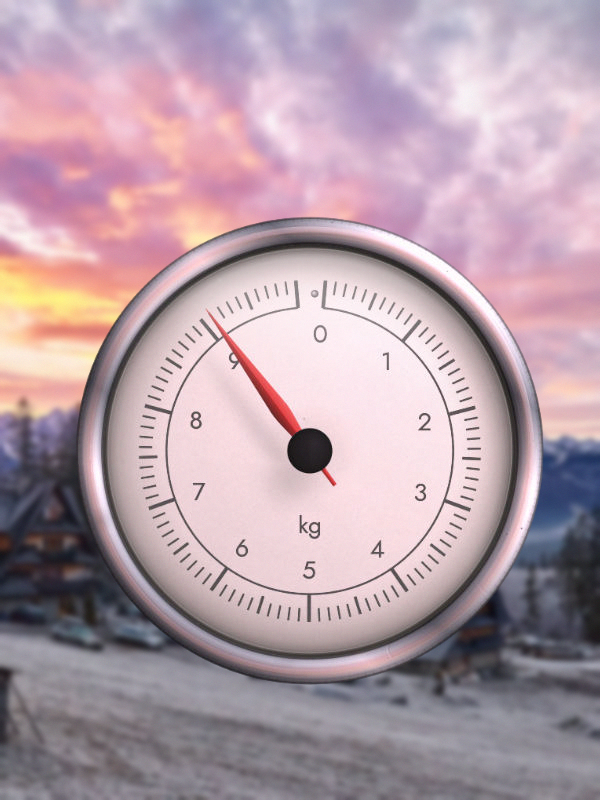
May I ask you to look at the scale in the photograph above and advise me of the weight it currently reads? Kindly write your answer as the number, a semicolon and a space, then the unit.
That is 9.1; kg
